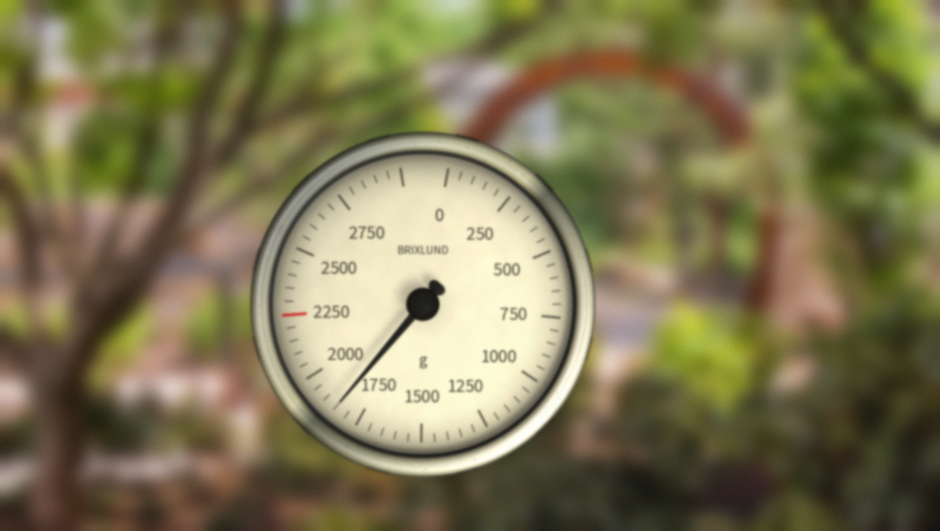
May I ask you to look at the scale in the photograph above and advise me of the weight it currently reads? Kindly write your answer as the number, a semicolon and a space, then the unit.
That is 1850; g
